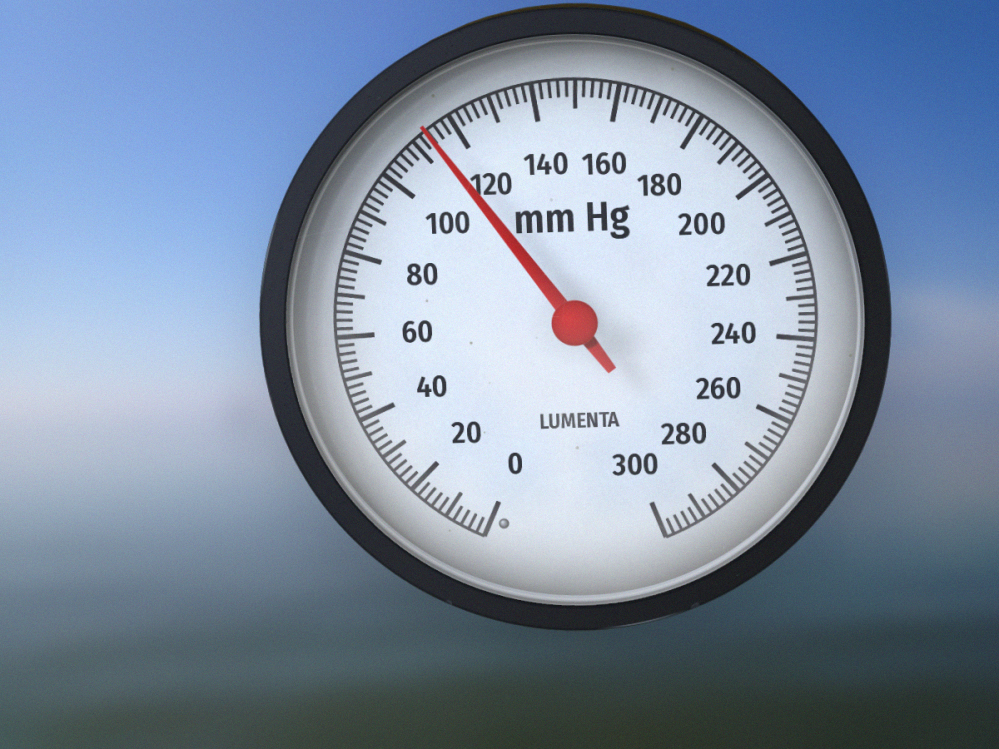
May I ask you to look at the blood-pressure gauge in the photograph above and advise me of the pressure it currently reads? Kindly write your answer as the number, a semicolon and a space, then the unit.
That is 114; mmHg
